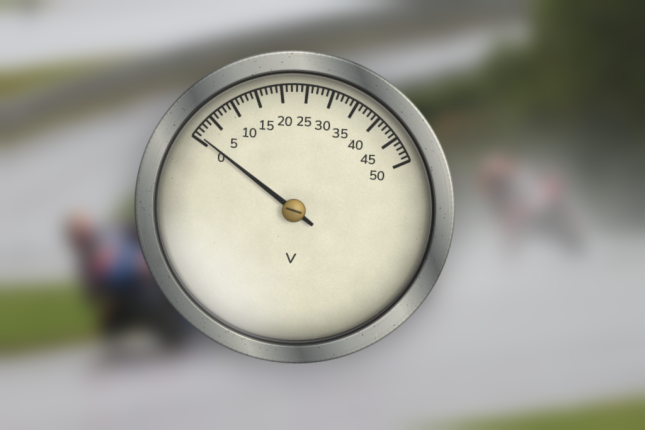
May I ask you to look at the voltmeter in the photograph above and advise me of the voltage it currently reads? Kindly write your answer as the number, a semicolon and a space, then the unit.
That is 1; V
